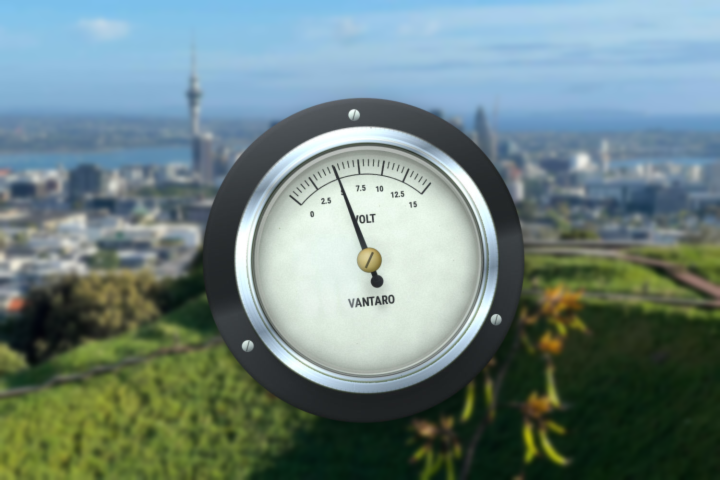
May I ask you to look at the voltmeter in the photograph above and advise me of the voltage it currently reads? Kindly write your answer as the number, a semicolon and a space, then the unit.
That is 5; V
